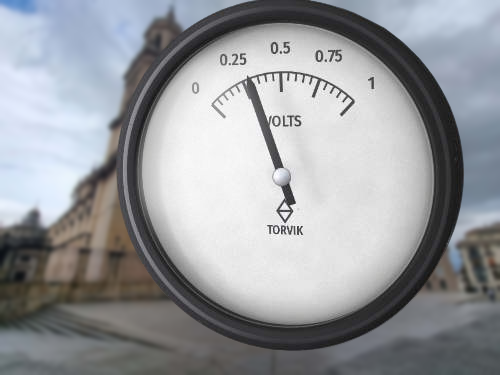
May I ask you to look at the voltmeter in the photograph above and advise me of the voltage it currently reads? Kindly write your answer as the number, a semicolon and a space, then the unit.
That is 0.3; V
